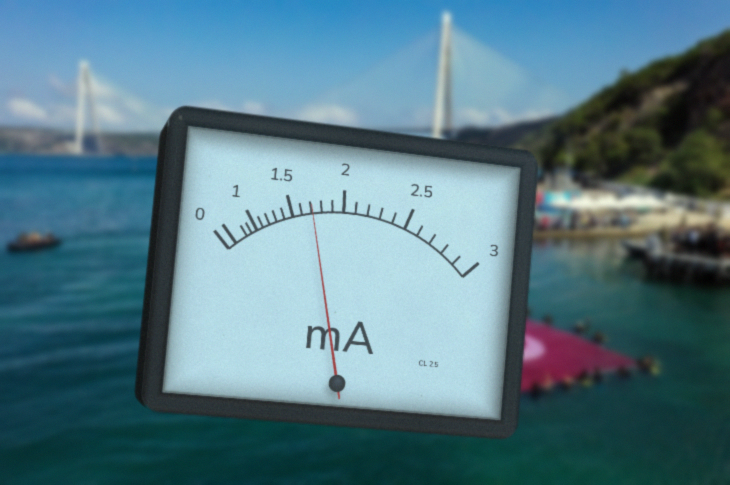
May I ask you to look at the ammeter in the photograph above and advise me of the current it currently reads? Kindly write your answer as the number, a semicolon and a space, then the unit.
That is 1.7; mA
